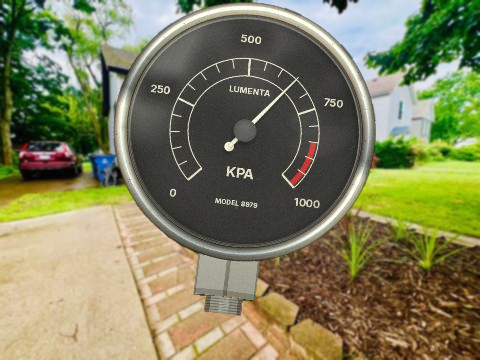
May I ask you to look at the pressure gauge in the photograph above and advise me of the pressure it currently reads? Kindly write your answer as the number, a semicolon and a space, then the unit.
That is 650; kPa
